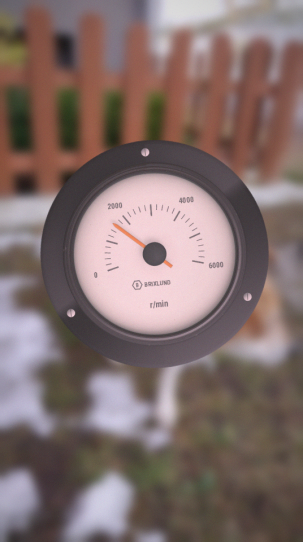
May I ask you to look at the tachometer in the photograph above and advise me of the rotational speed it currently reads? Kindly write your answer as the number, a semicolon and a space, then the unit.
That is 1600; rpm
